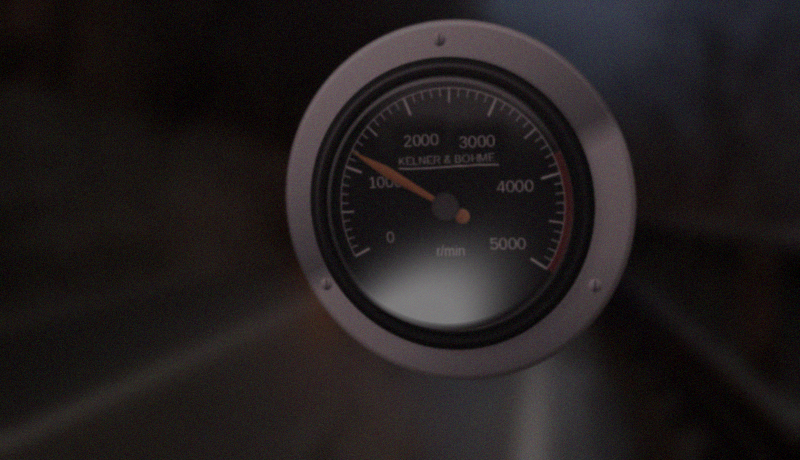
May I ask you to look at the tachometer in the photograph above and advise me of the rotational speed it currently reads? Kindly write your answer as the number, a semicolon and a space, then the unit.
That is 1200; rpm
